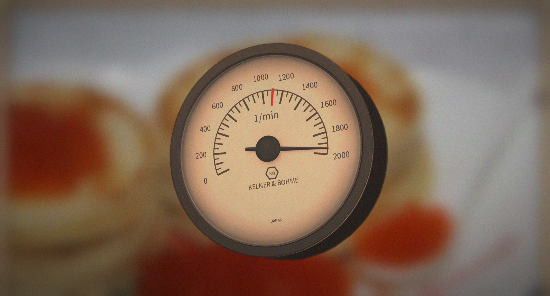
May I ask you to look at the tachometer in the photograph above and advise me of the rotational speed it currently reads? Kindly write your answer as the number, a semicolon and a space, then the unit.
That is 1950; rpm
